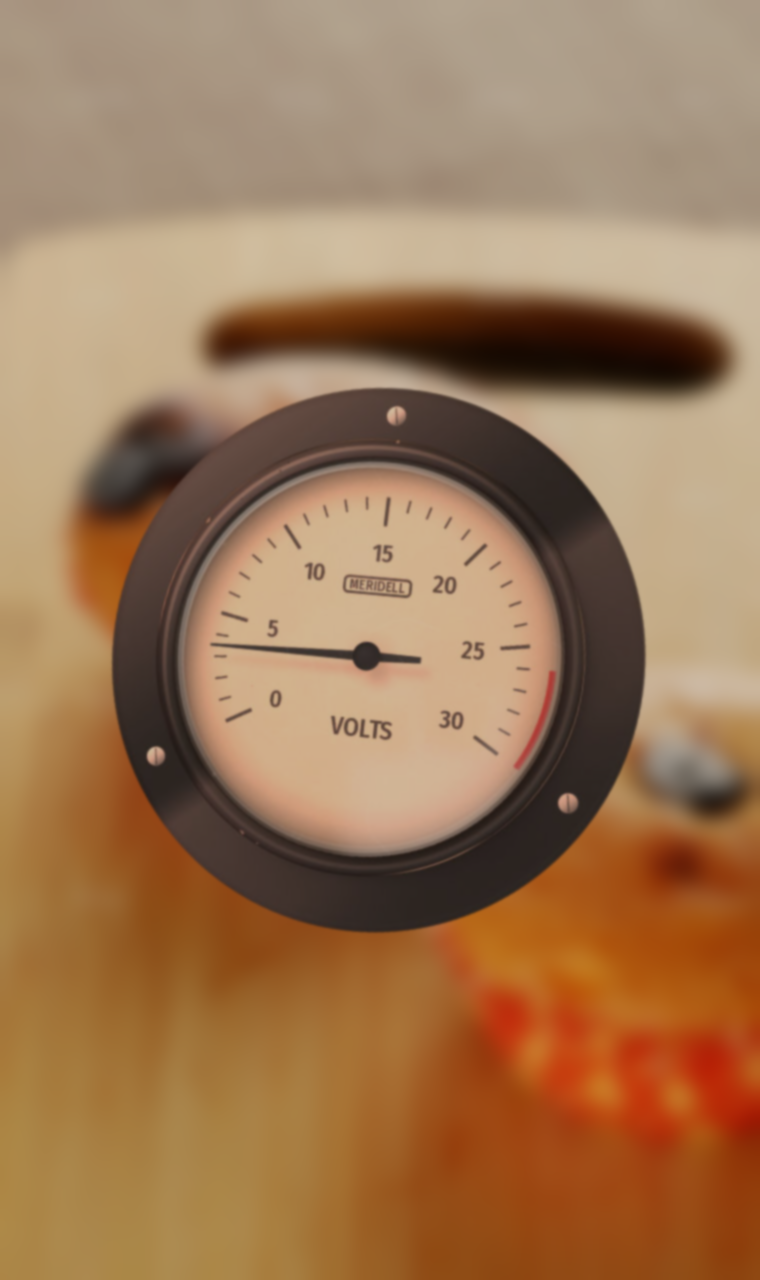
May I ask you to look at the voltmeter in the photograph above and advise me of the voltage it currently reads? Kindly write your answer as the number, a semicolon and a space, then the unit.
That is 3.5; V
